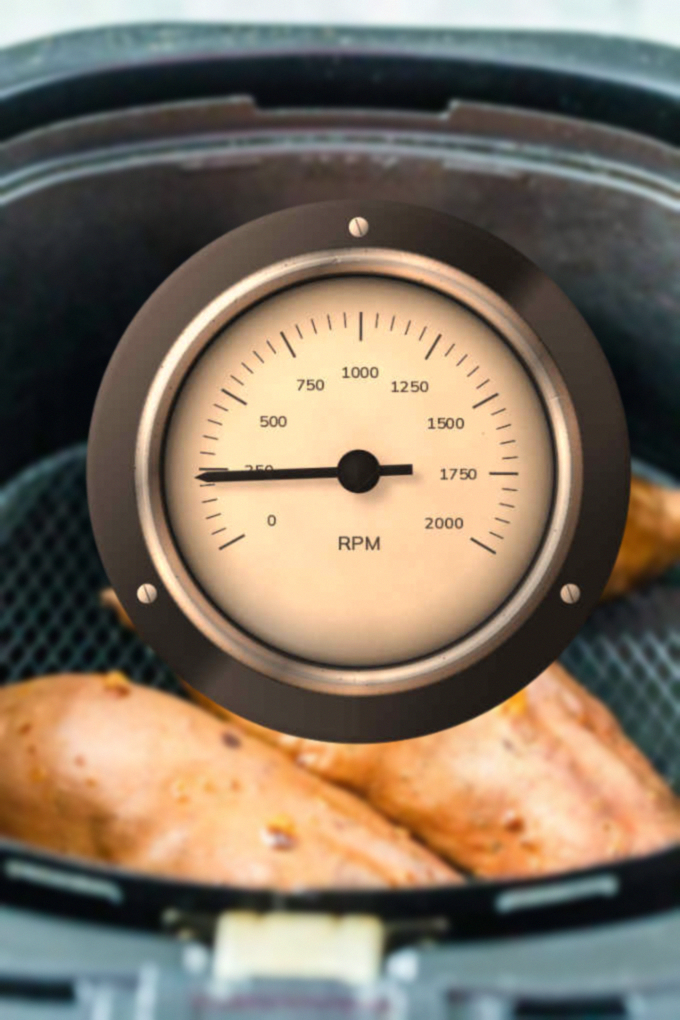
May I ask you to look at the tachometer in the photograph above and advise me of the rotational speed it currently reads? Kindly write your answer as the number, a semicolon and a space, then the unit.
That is 225; rpm
